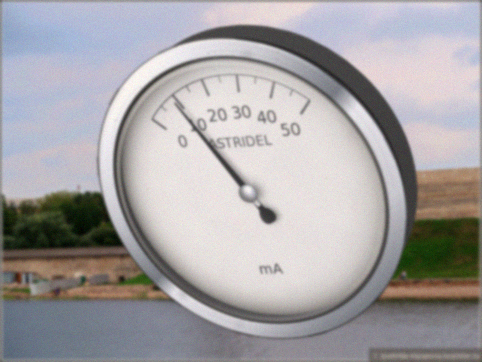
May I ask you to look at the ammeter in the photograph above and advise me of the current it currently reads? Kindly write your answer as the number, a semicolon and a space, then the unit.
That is 10; mA
